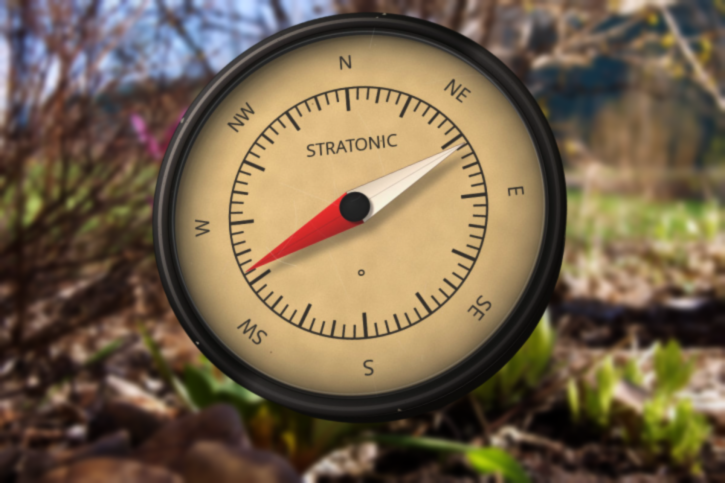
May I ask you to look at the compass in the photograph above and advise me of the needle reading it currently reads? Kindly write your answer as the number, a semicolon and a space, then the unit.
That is 245; °
